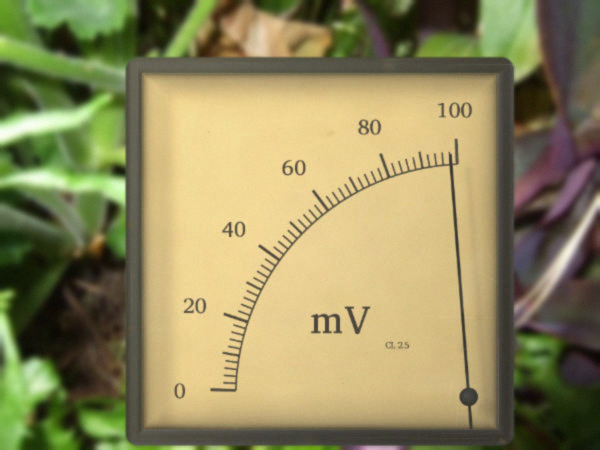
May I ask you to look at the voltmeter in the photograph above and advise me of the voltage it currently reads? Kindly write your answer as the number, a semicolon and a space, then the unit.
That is 98; mV
